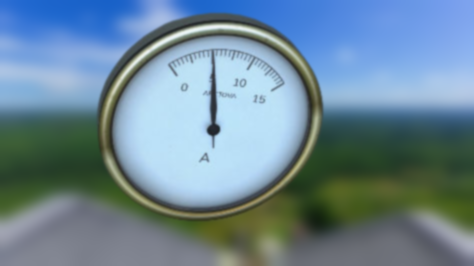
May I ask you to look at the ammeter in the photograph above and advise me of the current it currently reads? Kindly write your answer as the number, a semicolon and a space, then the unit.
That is 5; A
